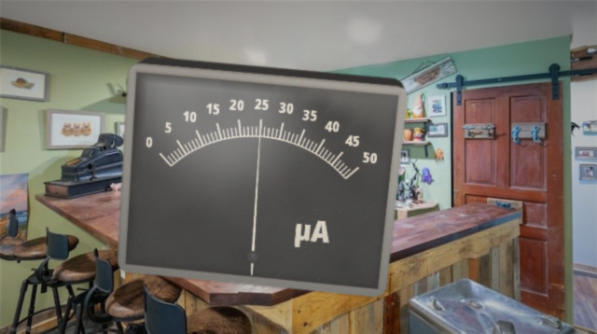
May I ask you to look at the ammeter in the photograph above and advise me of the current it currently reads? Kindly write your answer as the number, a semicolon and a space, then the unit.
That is 25; µA
